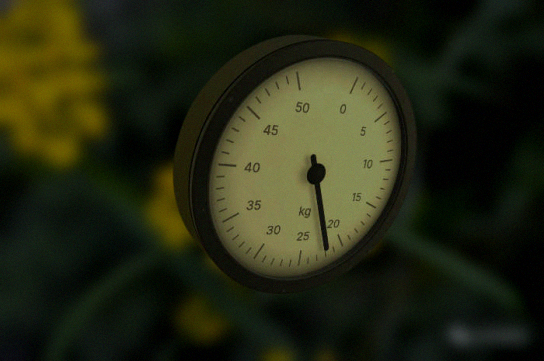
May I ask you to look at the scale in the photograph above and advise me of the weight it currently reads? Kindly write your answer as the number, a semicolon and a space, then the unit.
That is 22; kg
